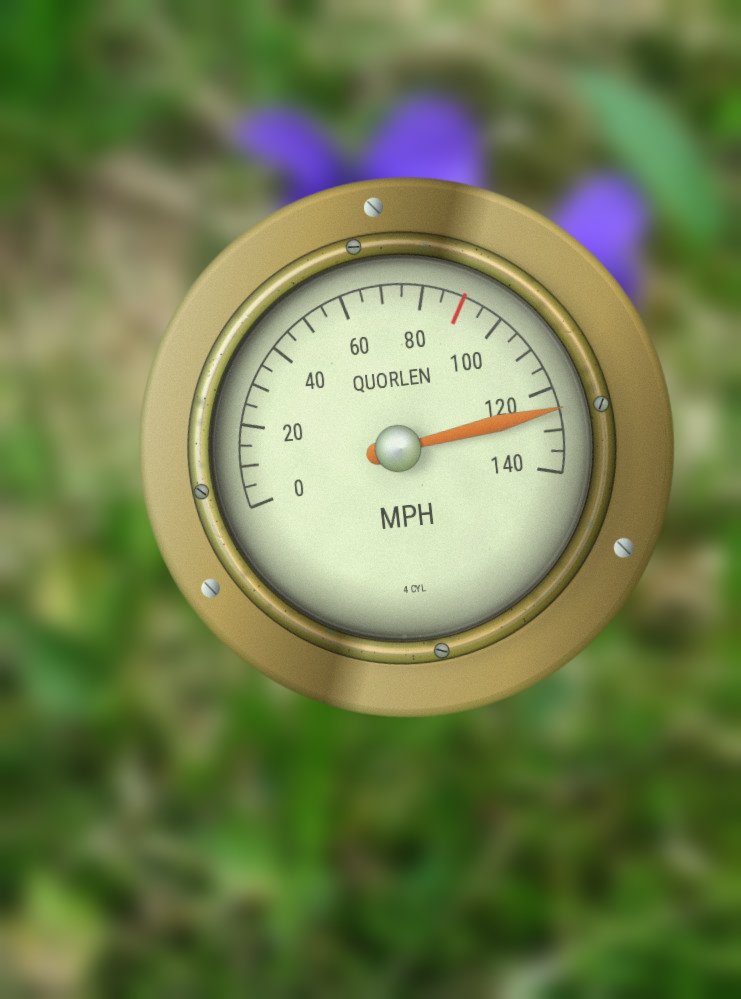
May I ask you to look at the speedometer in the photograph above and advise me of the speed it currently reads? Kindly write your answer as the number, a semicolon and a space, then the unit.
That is 125; mph
